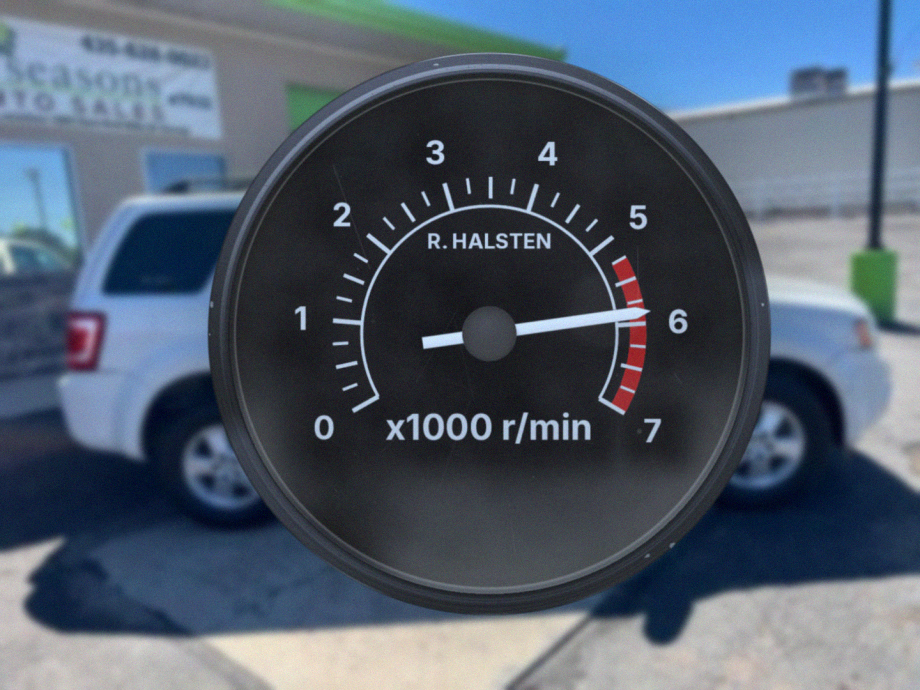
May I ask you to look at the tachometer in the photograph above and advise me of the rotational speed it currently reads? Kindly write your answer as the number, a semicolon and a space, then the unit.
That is 5875; rpm
